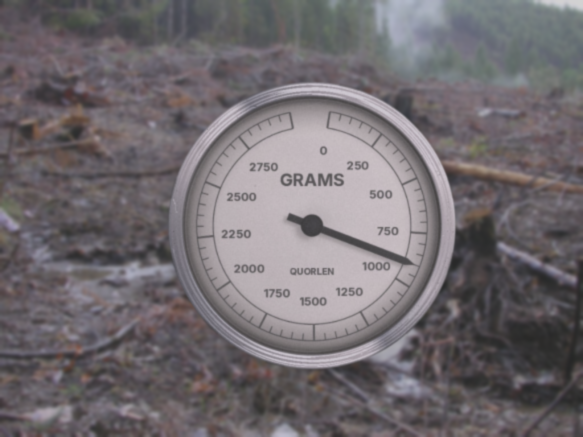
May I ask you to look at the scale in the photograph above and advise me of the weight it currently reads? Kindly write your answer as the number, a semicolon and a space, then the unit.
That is 900; g
